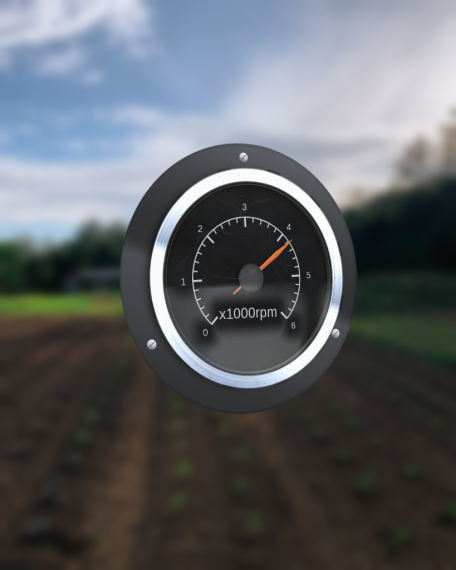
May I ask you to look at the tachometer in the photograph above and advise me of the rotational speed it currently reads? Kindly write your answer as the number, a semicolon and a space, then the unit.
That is 4200; rpm
